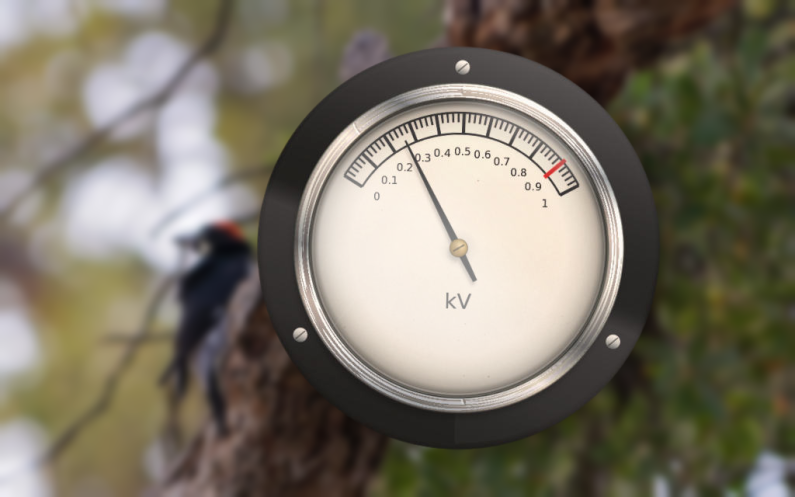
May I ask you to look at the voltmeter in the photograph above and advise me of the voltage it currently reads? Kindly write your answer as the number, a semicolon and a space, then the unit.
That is 0.26; kV
